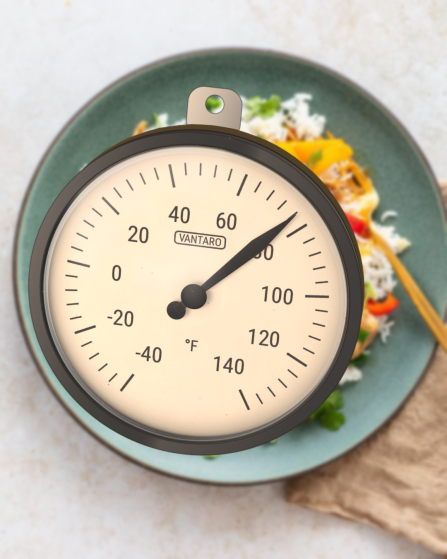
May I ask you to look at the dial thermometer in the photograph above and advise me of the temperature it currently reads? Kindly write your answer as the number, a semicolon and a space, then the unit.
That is 76; °F
